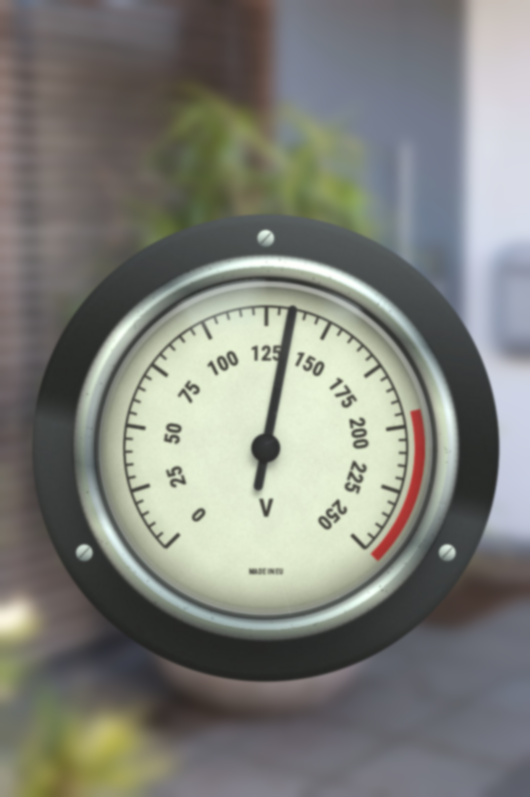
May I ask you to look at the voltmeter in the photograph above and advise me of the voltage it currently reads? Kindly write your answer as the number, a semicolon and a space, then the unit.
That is 135; V
